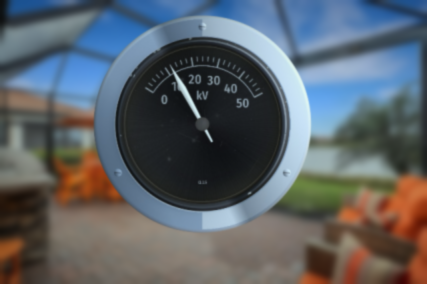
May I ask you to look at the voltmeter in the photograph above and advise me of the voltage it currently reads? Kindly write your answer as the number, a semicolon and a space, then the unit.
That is 12; kV
